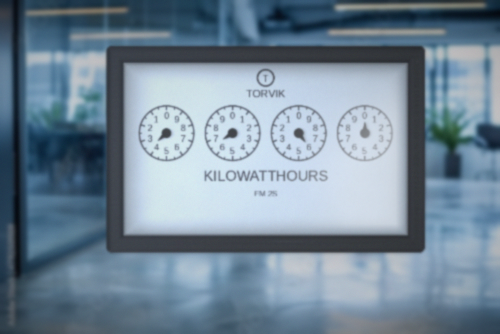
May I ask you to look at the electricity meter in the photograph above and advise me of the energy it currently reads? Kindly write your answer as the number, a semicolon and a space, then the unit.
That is 3660; kWh
